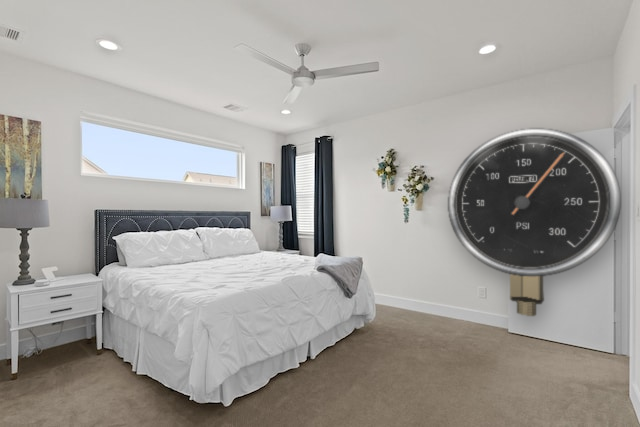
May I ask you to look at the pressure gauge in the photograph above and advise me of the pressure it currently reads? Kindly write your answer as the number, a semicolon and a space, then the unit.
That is 190; psi
